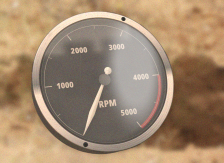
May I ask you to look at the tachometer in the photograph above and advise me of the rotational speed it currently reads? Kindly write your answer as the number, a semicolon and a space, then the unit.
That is 0; rpm
